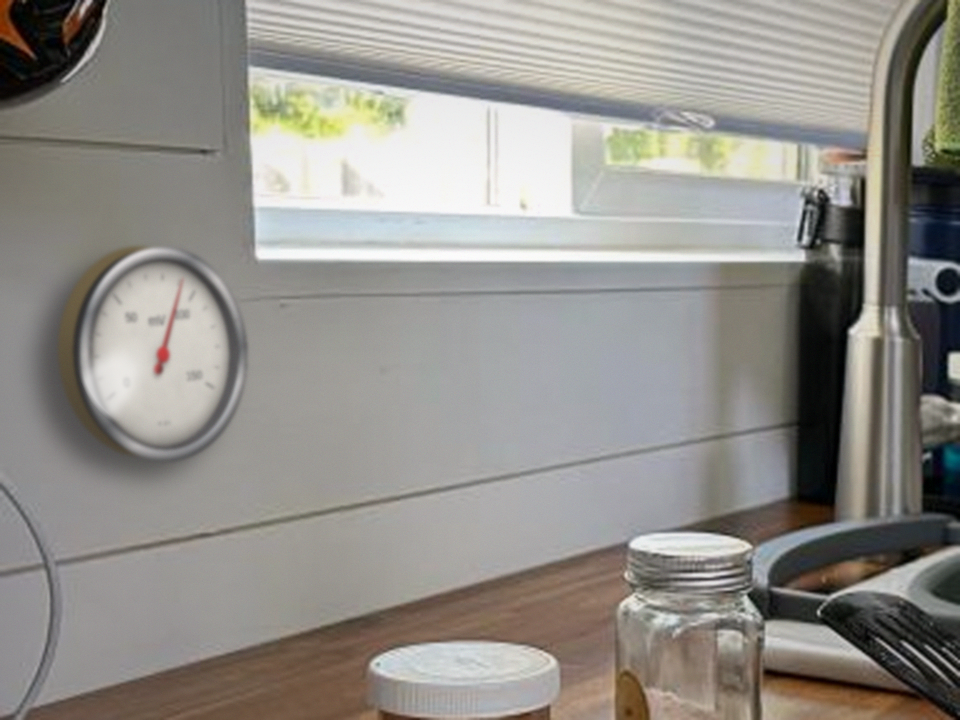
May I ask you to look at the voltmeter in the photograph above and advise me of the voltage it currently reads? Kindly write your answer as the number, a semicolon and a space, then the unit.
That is 90; mV
